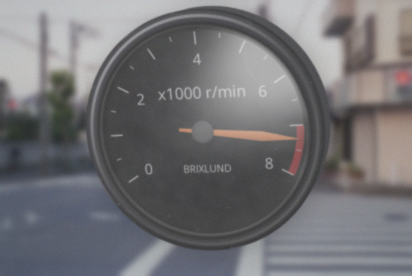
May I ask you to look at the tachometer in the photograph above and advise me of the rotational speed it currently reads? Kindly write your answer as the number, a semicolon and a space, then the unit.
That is 7250; rpm
